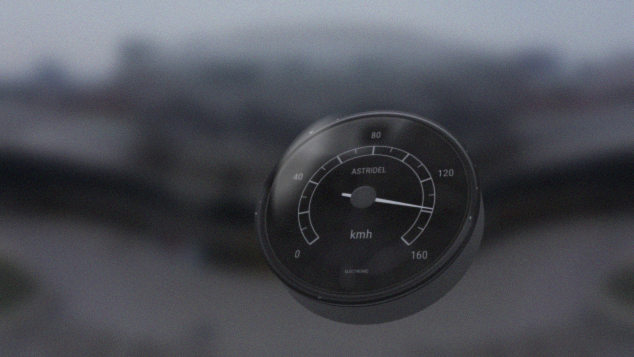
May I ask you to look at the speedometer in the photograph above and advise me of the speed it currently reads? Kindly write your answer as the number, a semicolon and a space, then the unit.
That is 140; km/h
